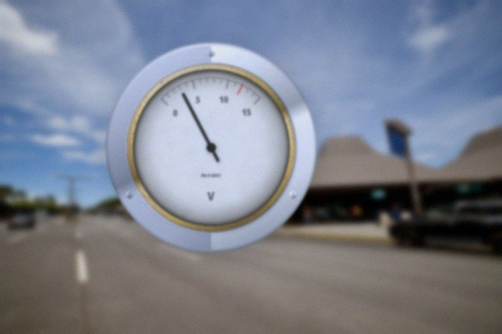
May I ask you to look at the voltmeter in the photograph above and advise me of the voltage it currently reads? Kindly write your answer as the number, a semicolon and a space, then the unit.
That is 3; V
